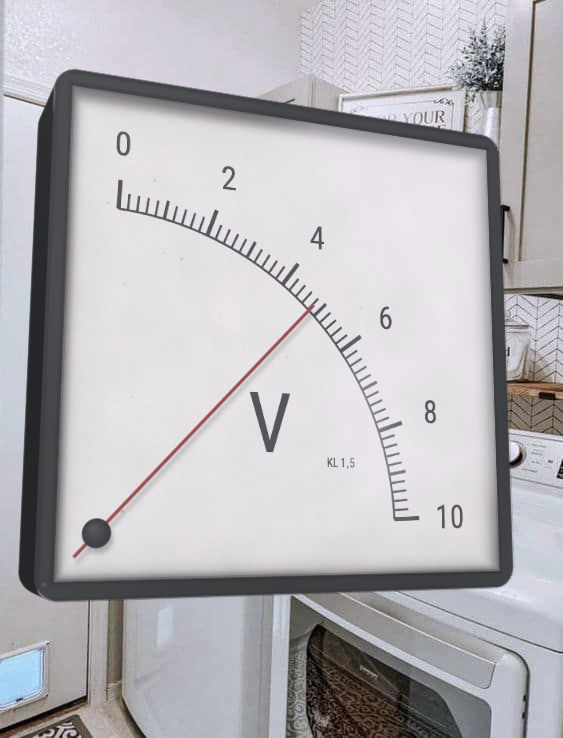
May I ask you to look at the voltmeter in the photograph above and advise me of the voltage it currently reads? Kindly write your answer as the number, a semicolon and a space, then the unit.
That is 4.8; V
